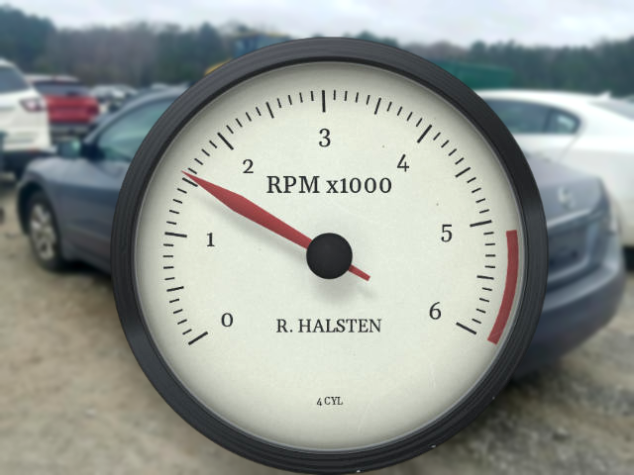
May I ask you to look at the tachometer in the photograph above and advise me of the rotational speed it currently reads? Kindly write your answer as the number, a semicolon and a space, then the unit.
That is 1550; rpm
